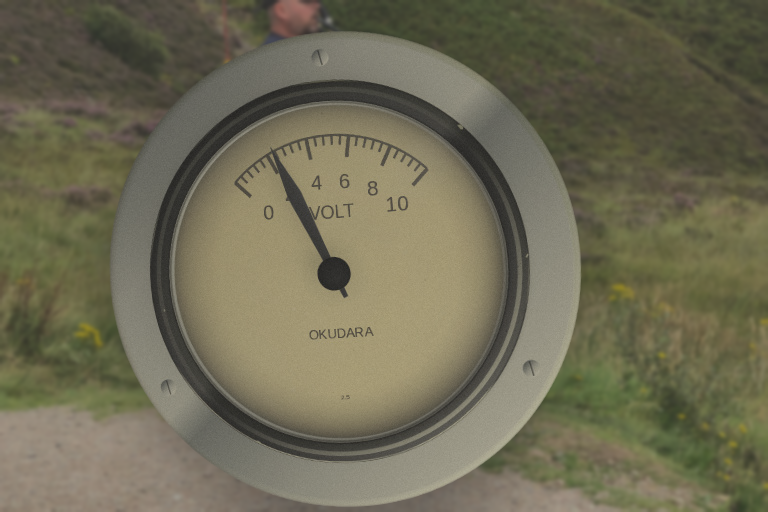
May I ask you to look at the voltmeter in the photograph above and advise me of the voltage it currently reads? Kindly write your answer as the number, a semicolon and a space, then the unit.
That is 2.4; V
